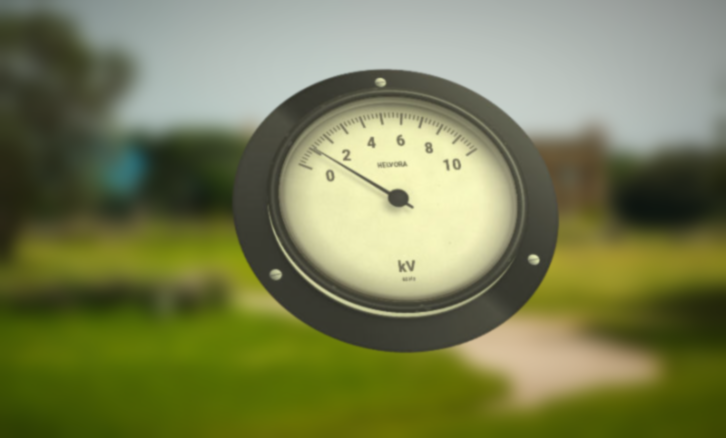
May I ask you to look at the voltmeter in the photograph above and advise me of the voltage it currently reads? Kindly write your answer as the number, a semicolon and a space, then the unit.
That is 1; kV
